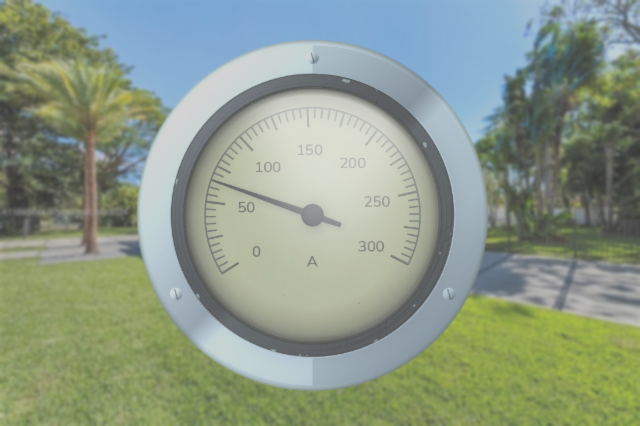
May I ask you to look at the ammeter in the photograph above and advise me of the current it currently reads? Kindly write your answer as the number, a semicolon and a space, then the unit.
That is 65; A
